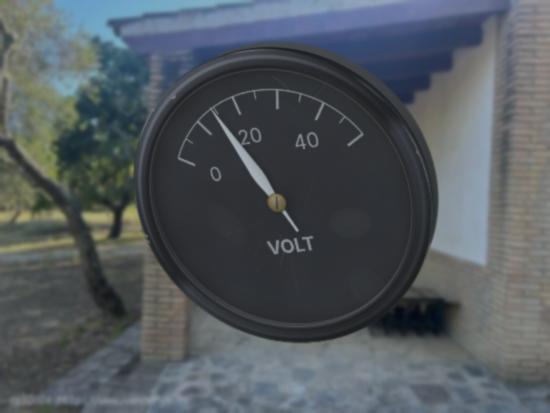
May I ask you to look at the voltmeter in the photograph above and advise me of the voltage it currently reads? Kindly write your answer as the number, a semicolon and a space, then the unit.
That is 15; V
